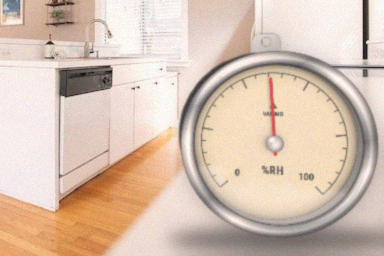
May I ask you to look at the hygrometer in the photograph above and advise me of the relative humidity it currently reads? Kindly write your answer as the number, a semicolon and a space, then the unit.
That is 48; %
